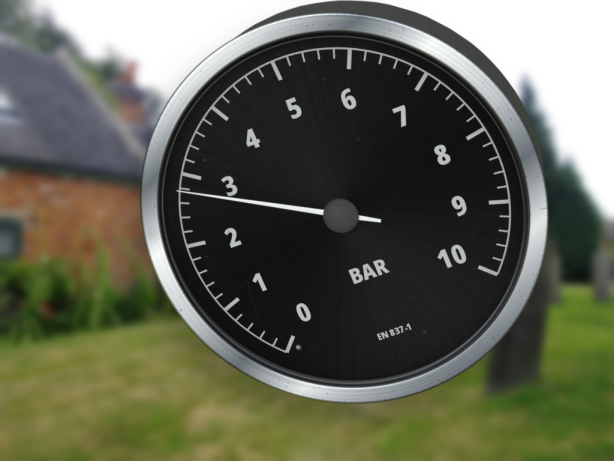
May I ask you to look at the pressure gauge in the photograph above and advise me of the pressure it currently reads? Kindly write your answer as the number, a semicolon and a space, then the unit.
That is 2.8; bar
